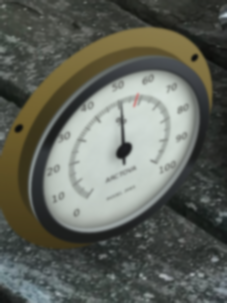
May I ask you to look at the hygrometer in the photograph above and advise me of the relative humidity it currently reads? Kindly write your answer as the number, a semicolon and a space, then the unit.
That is 50; %
